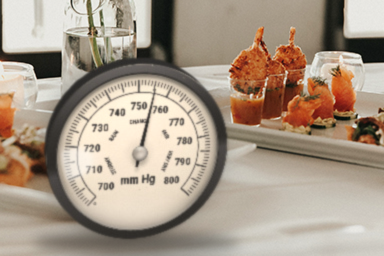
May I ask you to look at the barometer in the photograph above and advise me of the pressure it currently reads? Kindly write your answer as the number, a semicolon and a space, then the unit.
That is 755; mmHg
